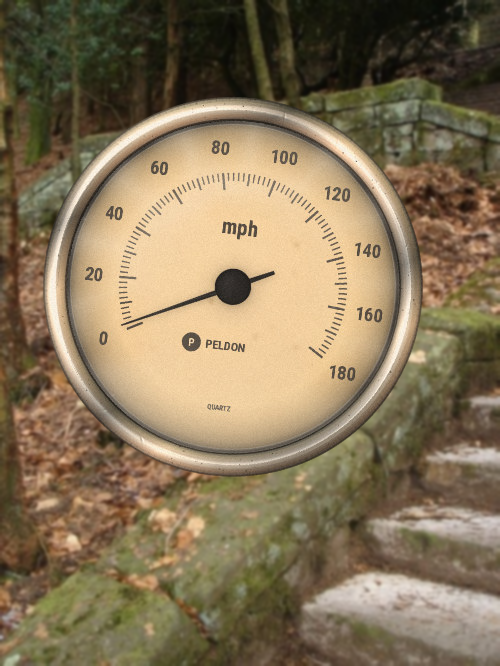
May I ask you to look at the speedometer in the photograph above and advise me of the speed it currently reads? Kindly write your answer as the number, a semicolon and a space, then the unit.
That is 2; mph
